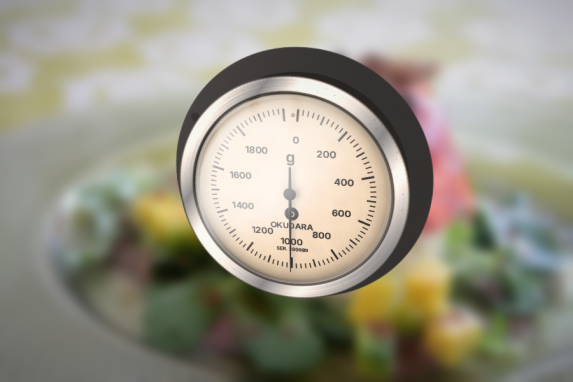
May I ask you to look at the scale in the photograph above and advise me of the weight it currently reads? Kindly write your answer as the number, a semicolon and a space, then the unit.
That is 1000; g
